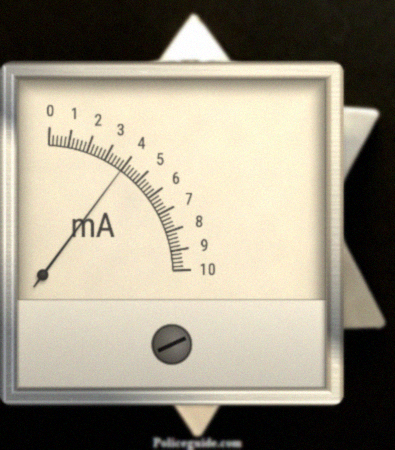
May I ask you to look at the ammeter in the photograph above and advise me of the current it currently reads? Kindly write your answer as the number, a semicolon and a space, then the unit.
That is 4; mA
